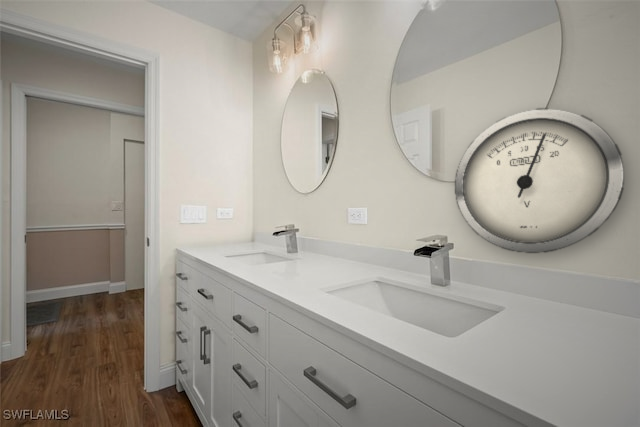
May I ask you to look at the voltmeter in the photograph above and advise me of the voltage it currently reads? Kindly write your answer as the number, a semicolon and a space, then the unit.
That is 15; V
